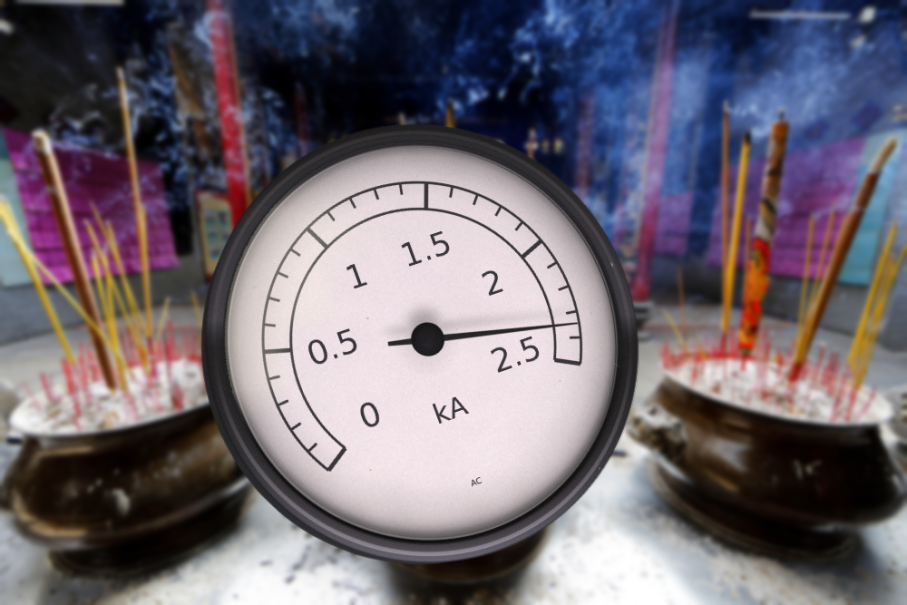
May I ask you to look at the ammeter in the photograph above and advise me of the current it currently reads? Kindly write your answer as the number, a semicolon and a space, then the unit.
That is 2.35; kA
